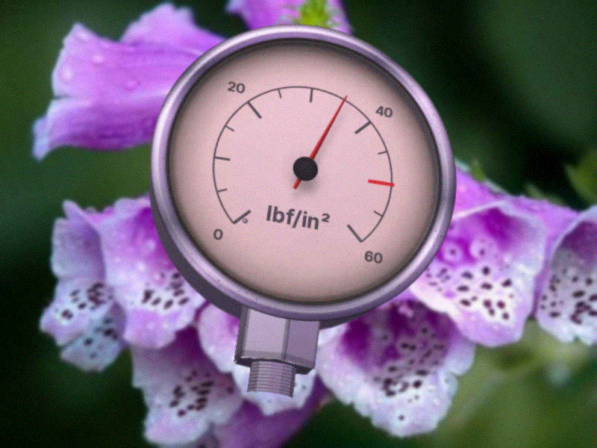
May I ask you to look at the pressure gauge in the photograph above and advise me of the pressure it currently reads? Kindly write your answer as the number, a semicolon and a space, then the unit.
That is 35; psi
